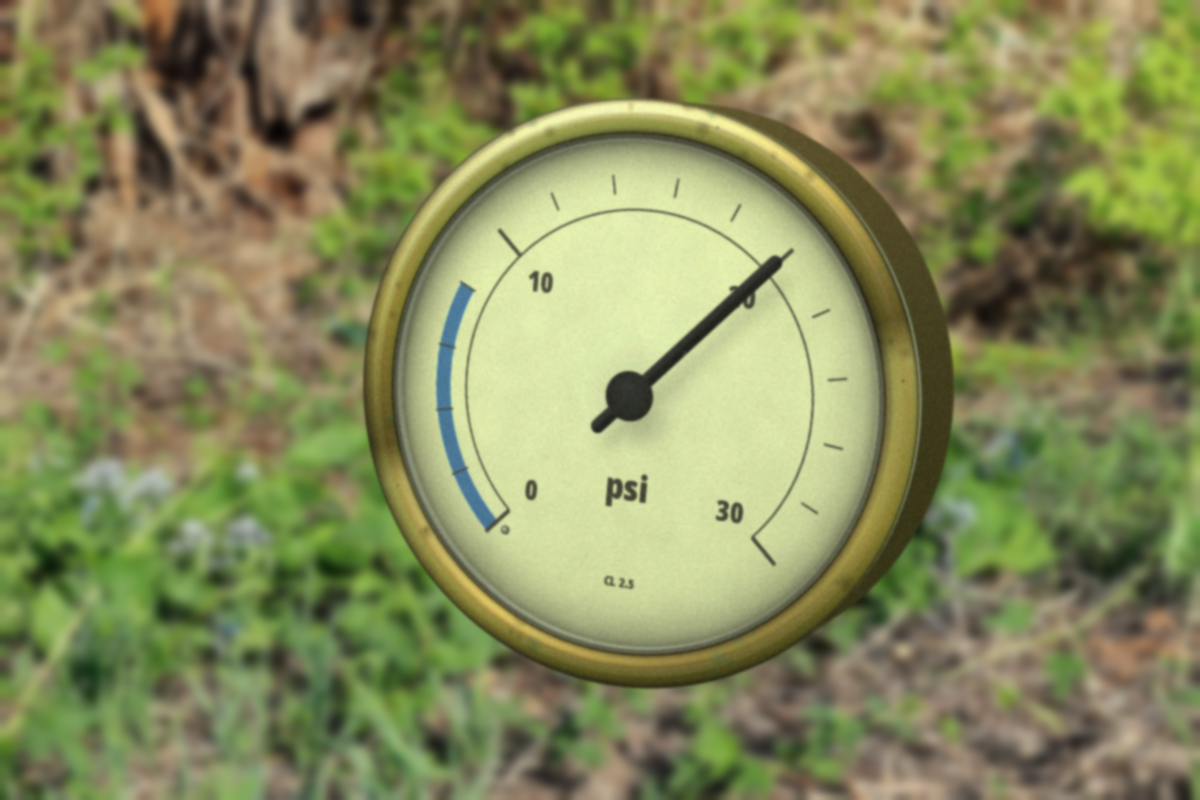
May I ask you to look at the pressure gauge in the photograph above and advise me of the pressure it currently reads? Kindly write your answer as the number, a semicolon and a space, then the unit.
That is 20; psi
